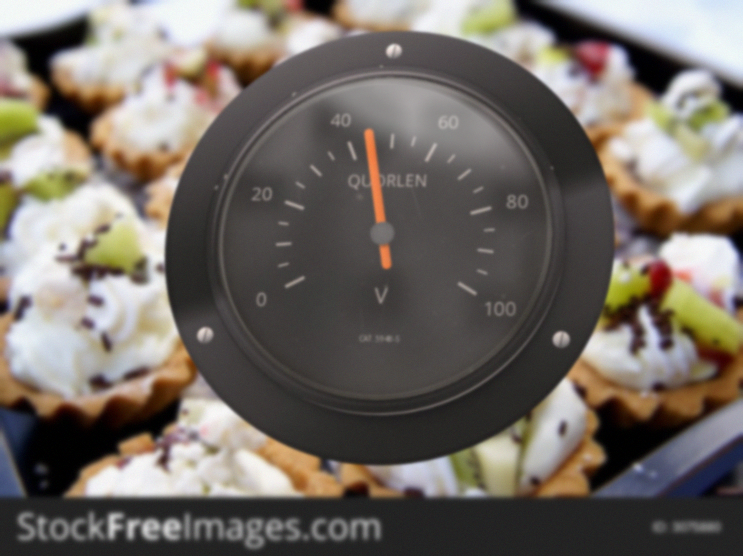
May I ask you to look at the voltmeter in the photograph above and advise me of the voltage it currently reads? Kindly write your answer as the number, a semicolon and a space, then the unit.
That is 45; V
